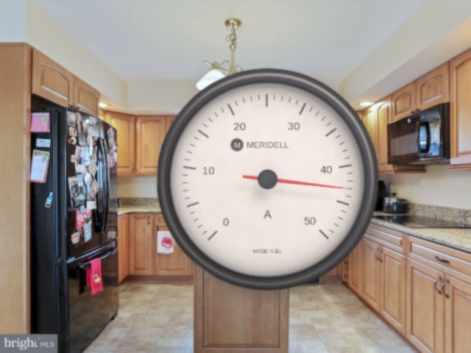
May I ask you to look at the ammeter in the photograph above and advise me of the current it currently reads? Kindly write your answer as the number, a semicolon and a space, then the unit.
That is 43; A
